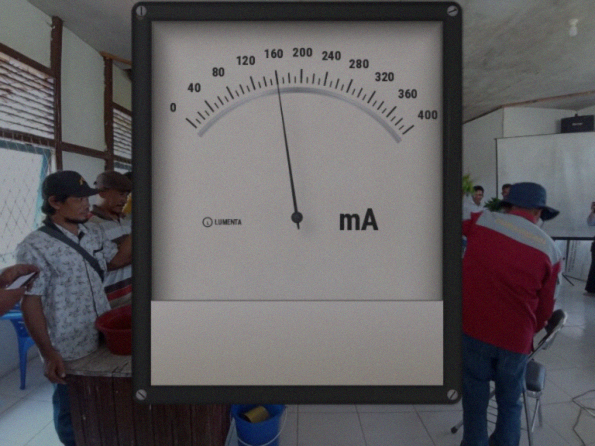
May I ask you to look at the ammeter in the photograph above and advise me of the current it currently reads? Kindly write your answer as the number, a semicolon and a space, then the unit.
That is 160; mA
